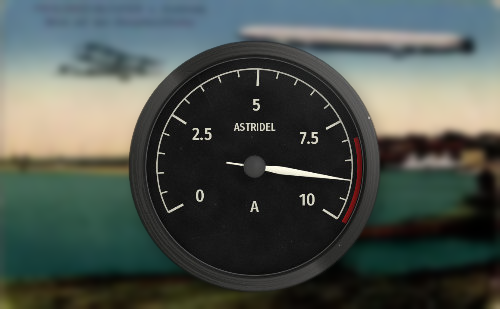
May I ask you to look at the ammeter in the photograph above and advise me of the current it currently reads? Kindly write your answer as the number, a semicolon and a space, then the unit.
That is 9; A
